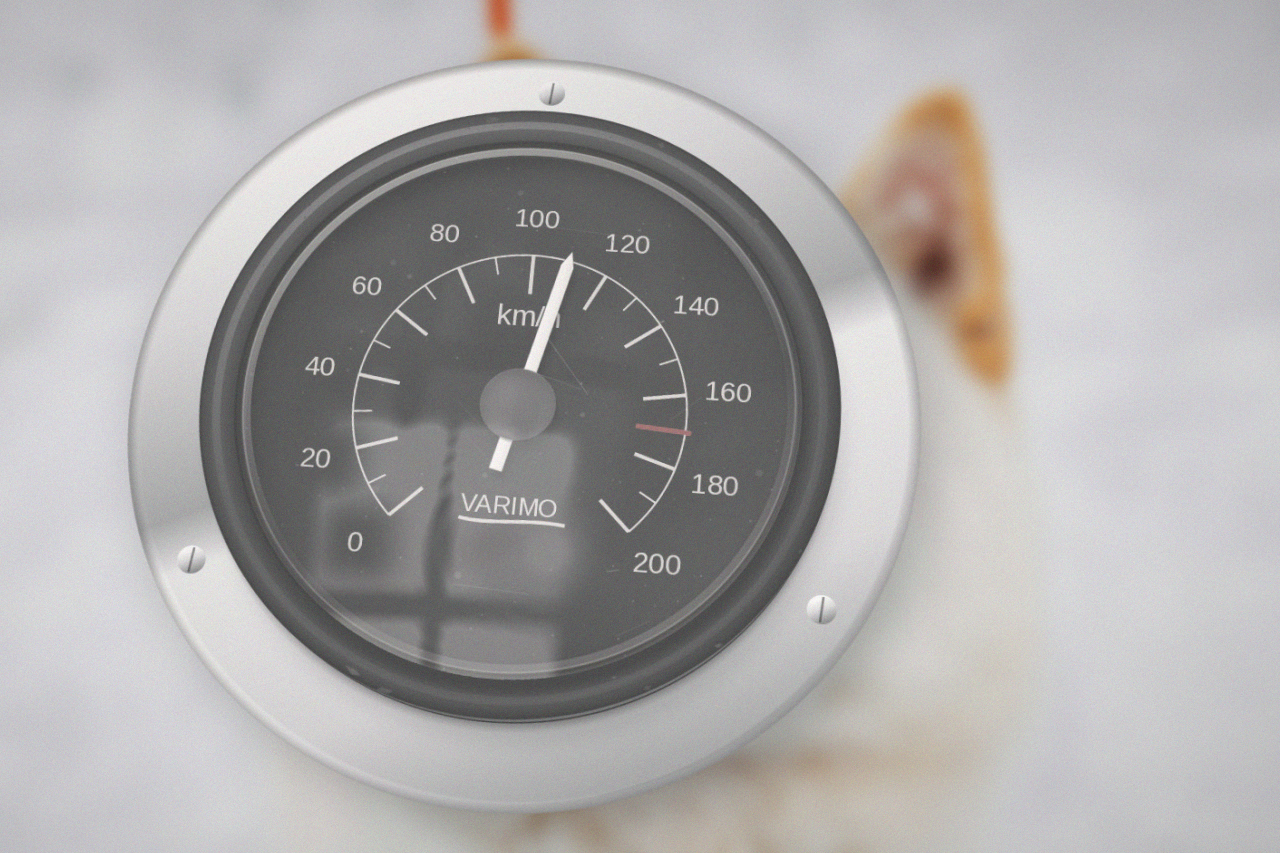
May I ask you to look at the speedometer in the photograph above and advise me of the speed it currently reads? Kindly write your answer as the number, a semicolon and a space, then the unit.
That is 110; km/h
